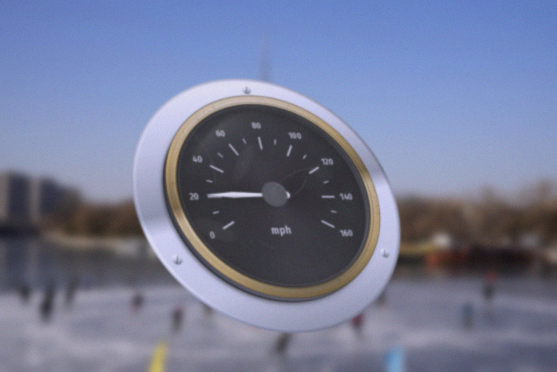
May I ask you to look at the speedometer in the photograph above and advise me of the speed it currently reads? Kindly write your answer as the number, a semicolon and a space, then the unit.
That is 20; mph
